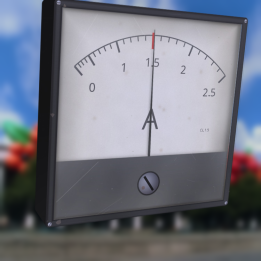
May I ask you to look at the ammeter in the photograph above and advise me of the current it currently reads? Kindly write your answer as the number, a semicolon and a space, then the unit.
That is 1.5; A
